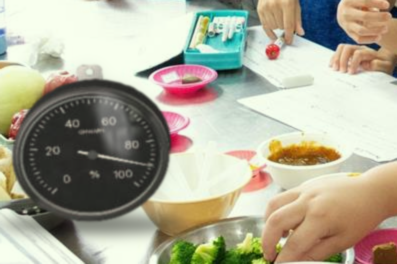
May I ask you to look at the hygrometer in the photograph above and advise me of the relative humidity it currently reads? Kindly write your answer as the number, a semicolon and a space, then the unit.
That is 90; %
